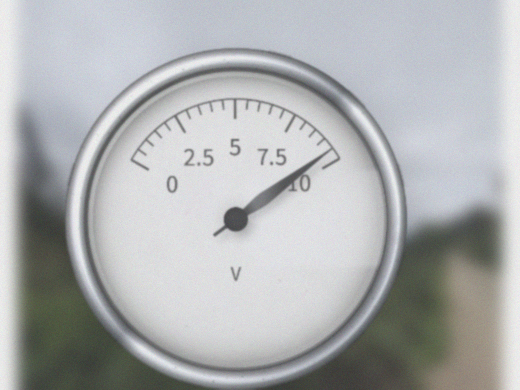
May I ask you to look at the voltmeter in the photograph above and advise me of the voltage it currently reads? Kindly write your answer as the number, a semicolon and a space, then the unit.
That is 9.5; V
